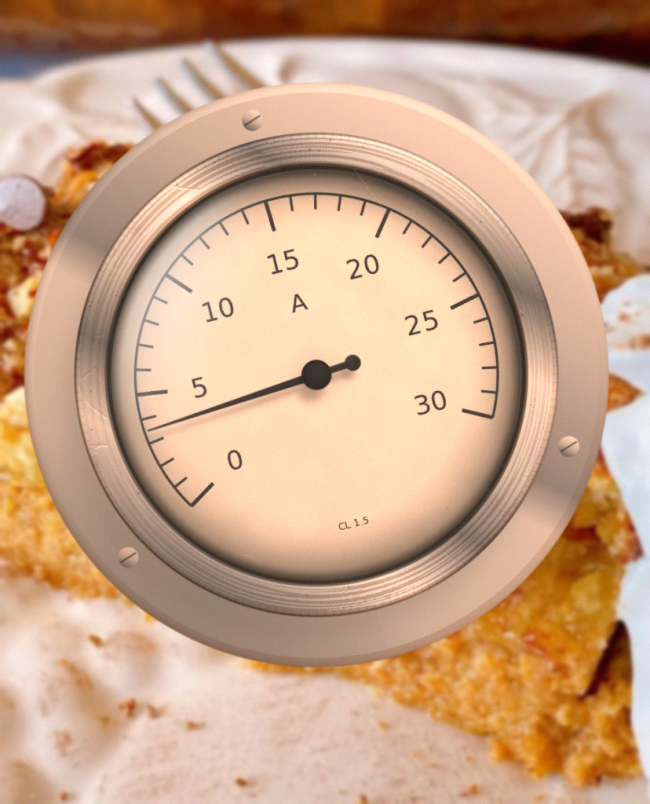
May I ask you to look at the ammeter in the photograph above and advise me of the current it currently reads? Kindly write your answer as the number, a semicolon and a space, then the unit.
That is 3.5; A
